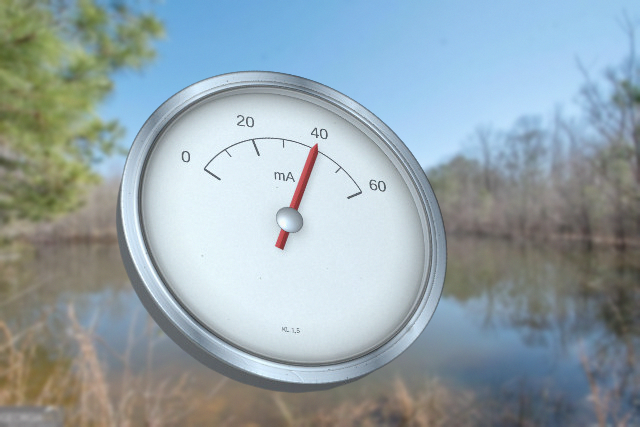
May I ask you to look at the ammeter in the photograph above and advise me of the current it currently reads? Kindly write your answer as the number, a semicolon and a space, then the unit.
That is 40; mA
